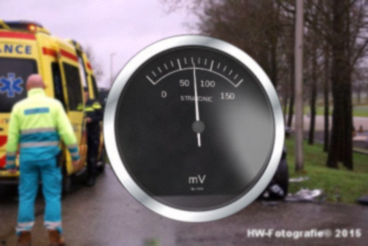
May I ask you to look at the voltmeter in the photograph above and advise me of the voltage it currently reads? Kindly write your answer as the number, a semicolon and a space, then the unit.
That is 70; mV
